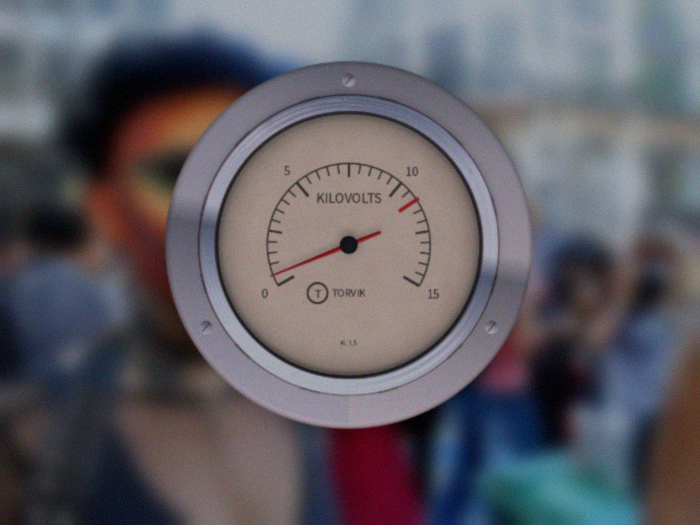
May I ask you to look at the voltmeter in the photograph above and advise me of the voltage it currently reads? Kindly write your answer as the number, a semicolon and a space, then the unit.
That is 0.5; kV
